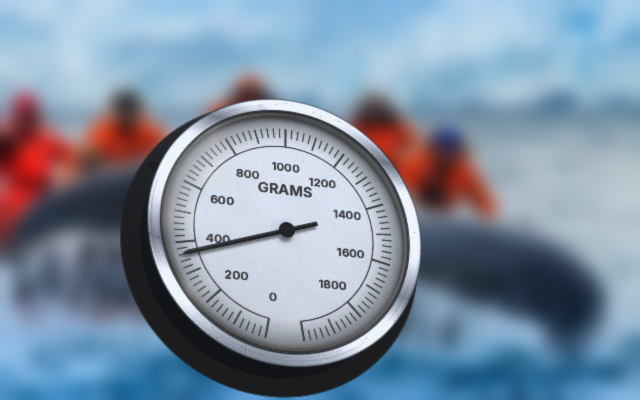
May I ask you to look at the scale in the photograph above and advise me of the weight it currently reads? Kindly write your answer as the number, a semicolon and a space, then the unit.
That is 360; g
